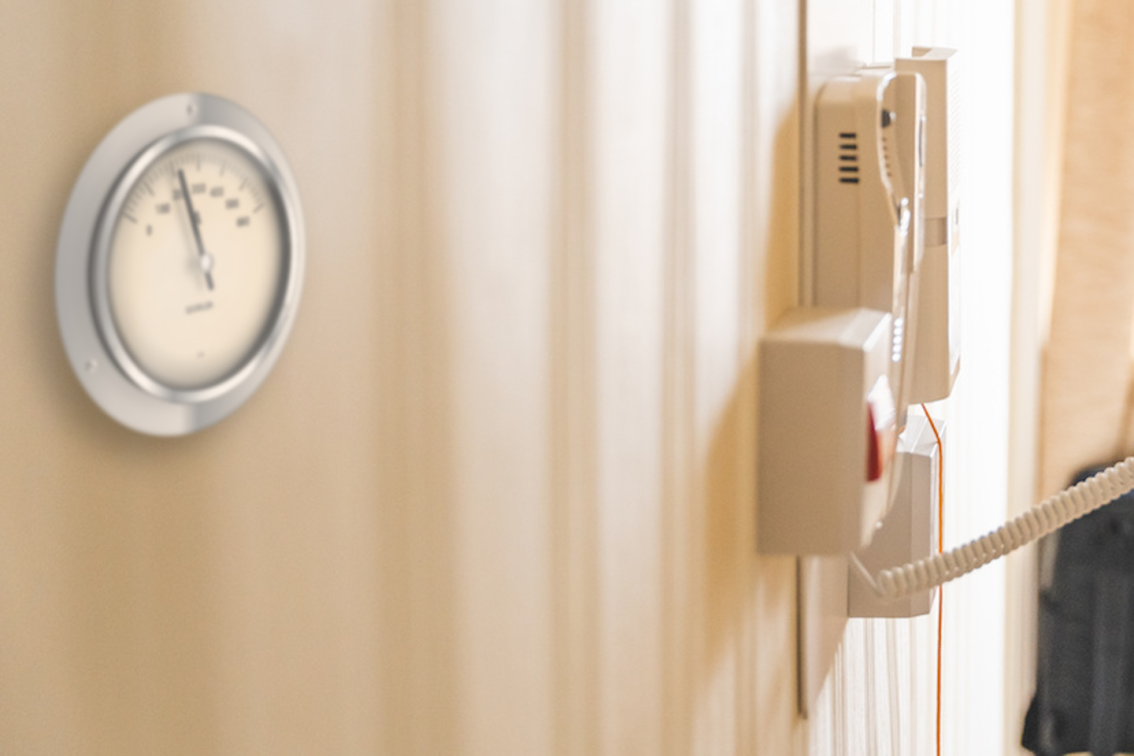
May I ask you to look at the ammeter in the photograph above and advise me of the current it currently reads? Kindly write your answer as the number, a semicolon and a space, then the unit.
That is 200; A
